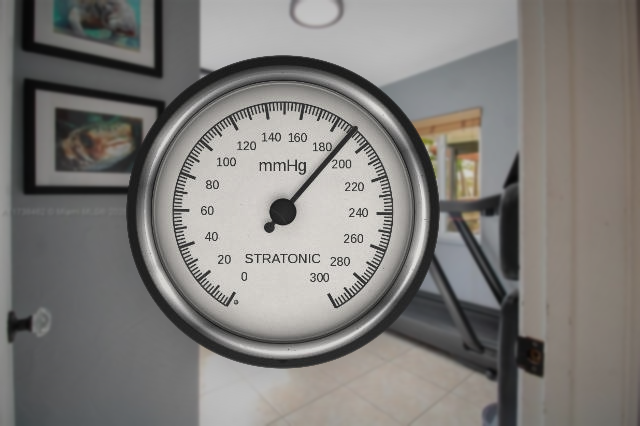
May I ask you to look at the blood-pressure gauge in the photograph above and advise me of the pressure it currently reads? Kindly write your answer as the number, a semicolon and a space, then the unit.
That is 190; mmHg
